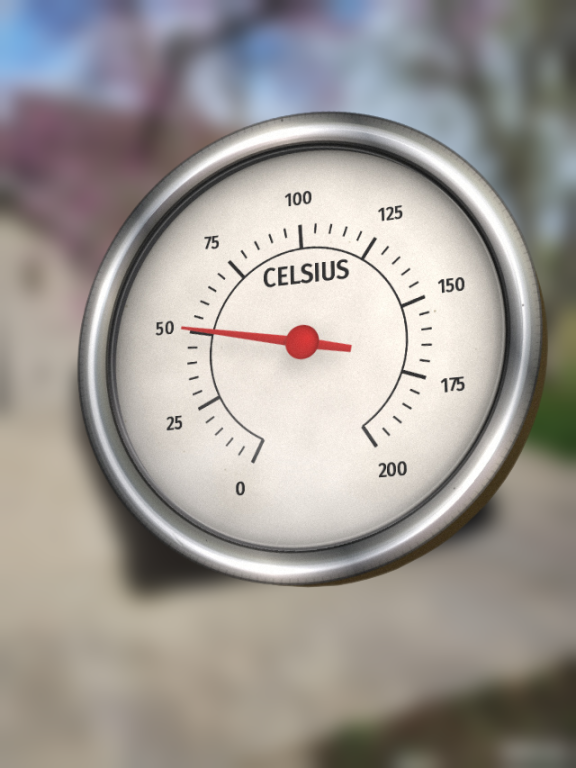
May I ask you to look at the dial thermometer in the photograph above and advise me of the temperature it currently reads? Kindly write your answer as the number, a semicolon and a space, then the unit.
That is 50; °C
